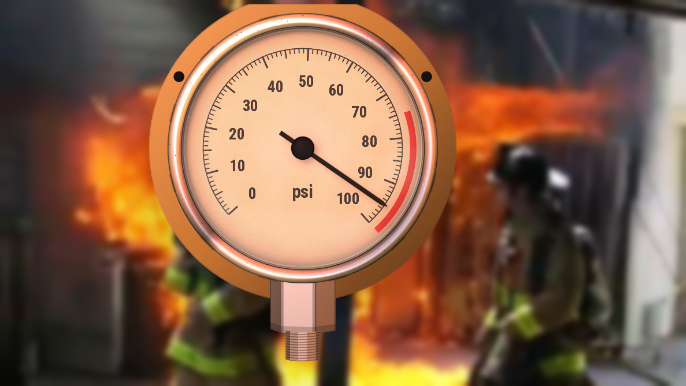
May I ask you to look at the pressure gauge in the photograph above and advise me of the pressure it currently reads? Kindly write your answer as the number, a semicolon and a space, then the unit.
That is 95; psi
